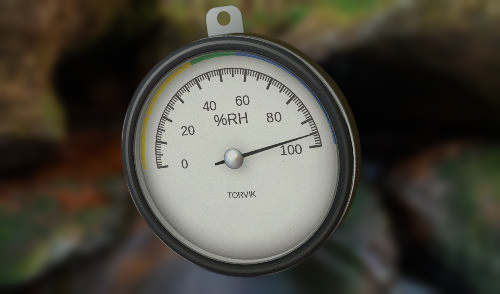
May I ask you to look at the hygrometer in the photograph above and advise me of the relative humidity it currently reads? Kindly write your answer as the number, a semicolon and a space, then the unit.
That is 95; %
